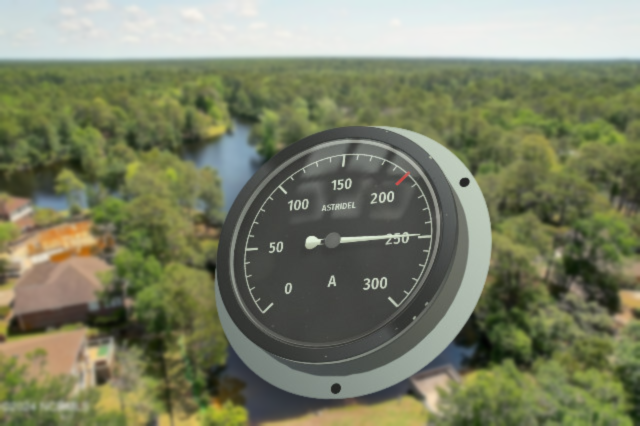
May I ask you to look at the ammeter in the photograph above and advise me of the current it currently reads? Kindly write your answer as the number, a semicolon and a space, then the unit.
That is 250; A
